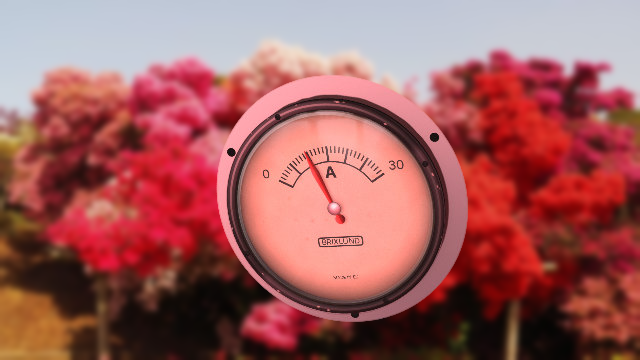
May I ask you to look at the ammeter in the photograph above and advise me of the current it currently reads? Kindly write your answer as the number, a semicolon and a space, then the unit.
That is 10; A
